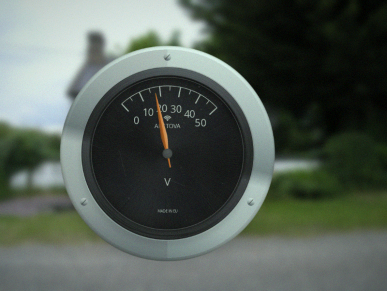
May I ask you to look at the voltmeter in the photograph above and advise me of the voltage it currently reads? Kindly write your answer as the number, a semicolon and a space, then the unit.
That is 17.5; V
